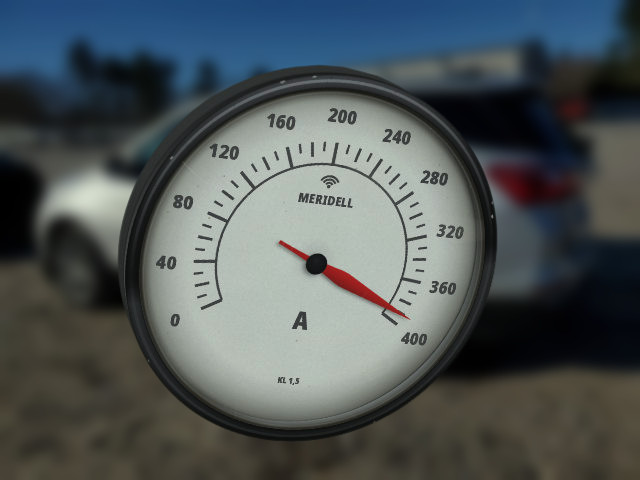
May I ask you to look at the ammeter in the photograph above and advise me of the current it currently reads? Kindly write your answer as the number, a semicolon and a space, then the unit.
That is 390; A
